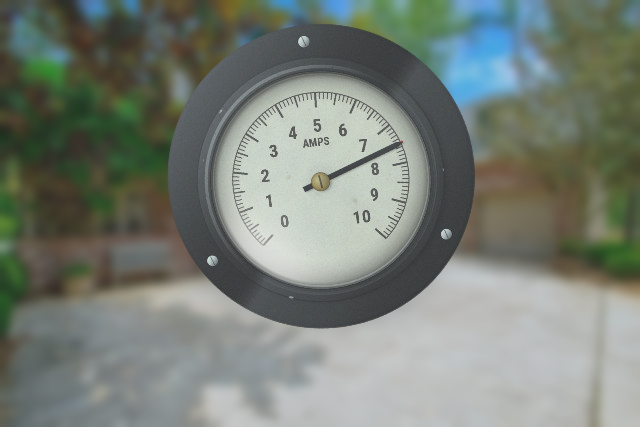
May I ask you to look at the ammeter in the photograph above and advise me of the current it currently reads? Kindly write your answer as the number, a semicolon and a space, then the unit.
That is 7.5; A
